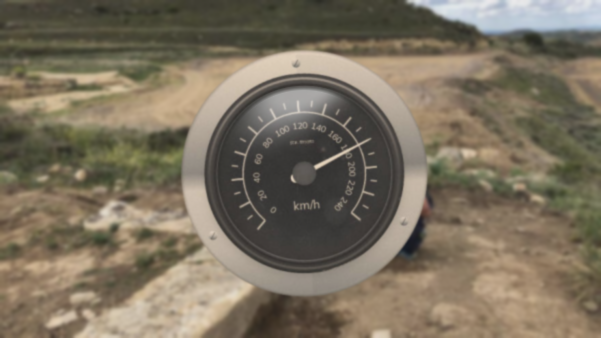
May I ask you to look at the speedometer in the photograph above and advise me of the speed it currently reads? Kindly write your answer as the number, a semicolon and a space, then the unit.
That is 180; km/h
